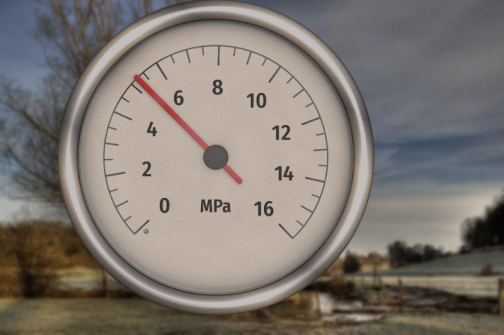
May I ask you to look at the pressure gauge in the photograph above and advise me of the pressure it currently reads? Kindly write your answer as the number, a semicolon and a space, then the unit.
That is 5.25; MPa
